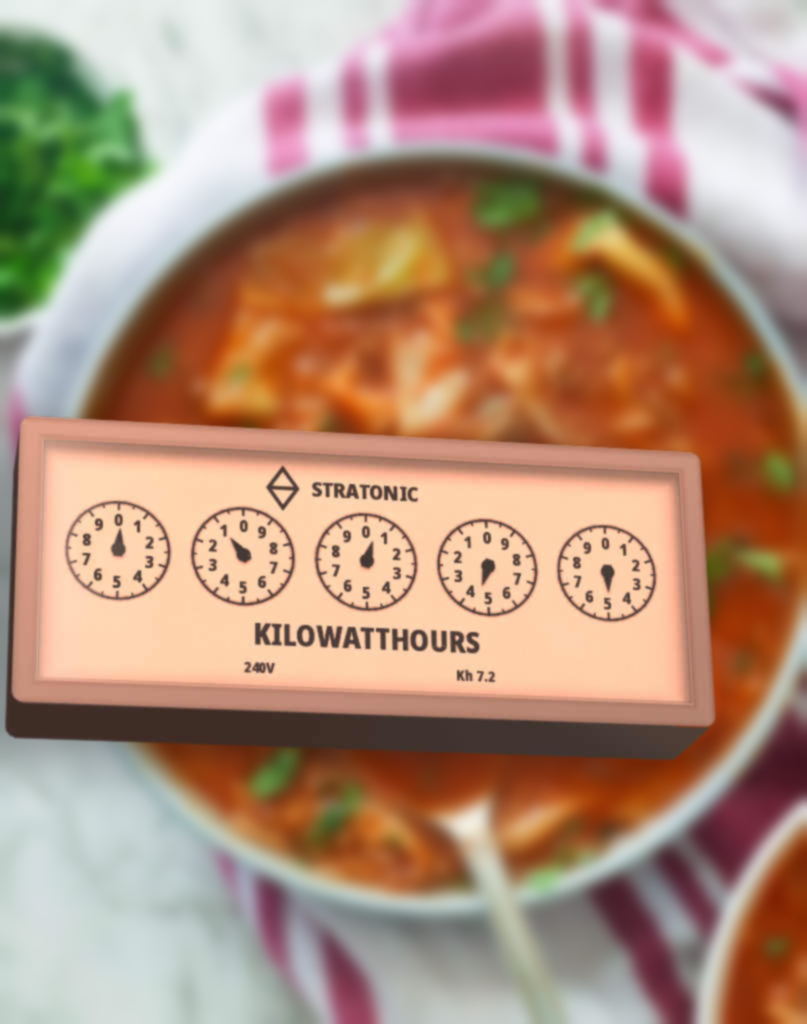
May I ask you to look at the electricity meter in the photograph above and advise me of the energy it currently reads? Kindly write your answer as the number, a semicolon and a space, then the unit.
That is 1045; kWh
